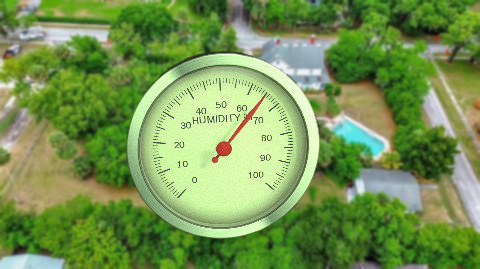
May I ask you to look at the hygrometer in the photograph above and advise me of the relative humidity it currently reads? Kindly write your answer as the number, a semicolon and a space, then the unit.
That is 65; %
